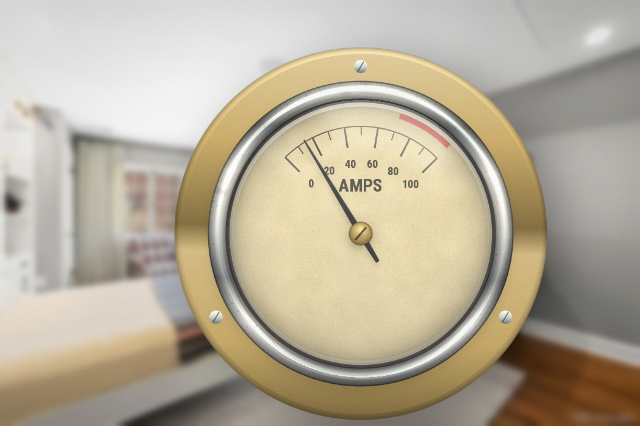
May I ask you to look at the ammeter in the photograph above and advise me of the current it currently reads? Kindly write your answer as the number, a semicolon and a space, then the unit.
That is 15; A
